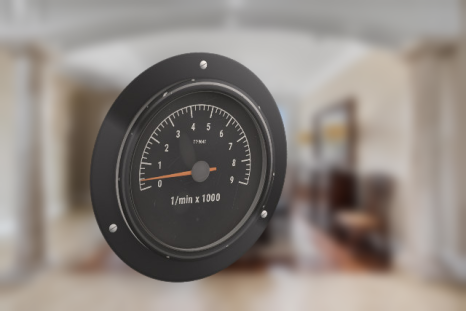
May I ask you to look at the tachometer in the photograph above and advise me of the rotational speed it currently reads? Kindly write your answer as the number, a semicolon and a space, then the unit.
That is 400; rpm
